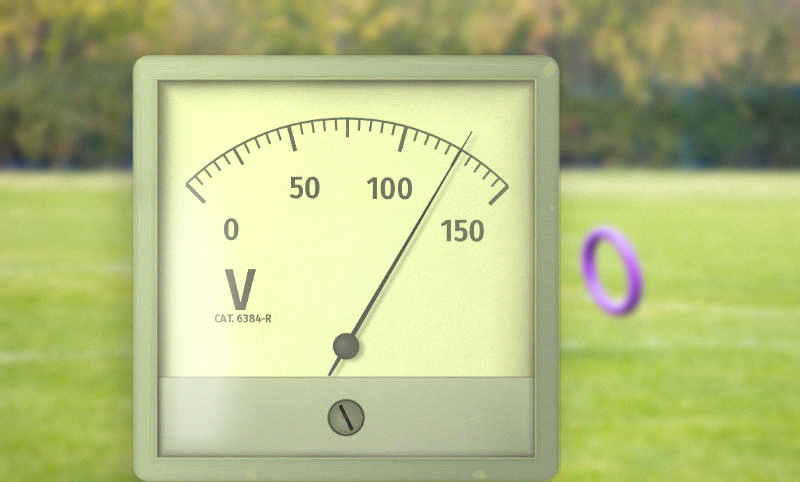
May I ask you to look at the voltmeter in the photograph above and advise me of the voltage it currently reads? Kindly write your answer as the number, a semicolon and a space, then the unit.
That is 125; V
